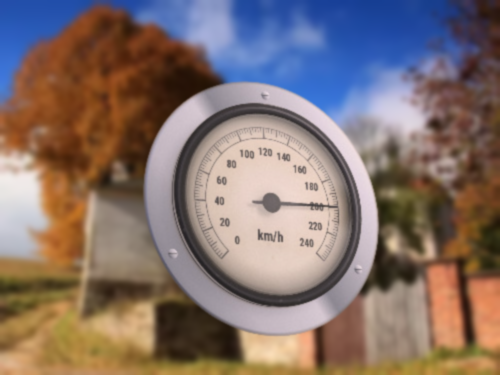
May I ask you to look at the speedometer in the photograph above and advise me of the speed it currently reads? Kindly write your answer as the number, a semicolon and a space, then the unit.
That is 200; km/h
